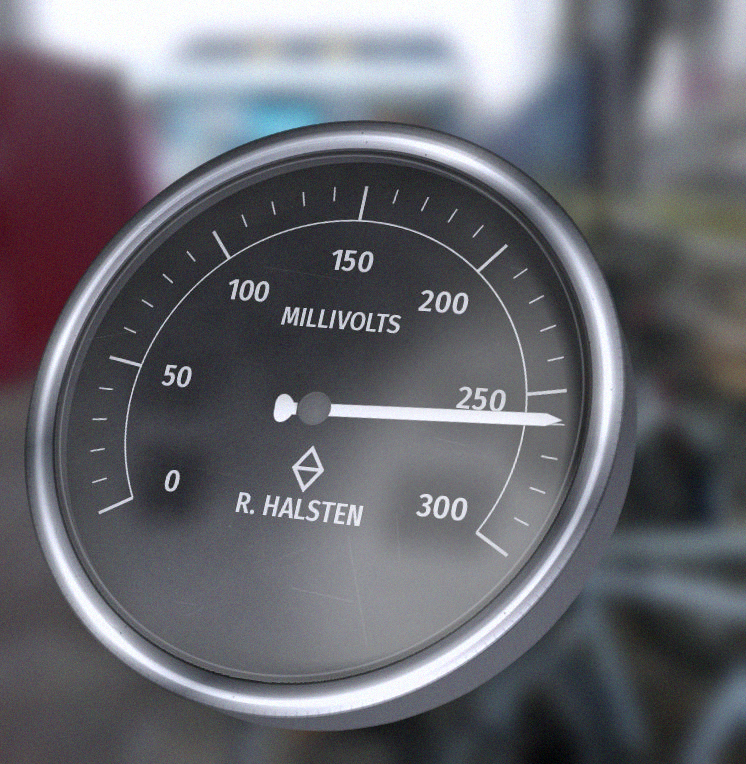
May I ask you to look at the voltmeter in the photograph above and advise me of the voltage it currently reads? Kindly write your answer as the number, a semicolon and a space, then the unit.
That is 260; mV
